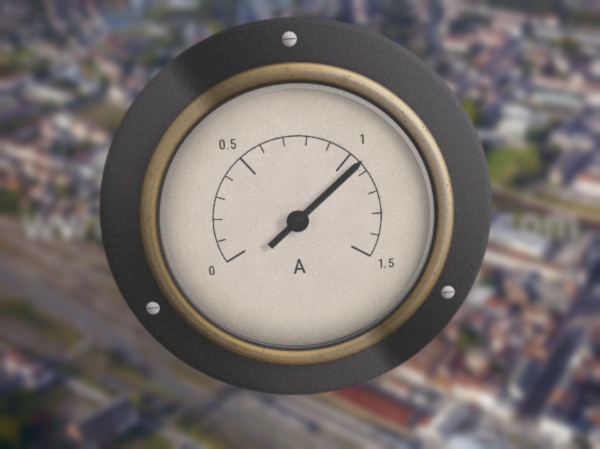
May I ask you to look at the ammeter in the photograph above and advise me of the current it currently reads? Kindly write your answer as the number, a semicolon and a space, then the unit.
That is 1.05; A
